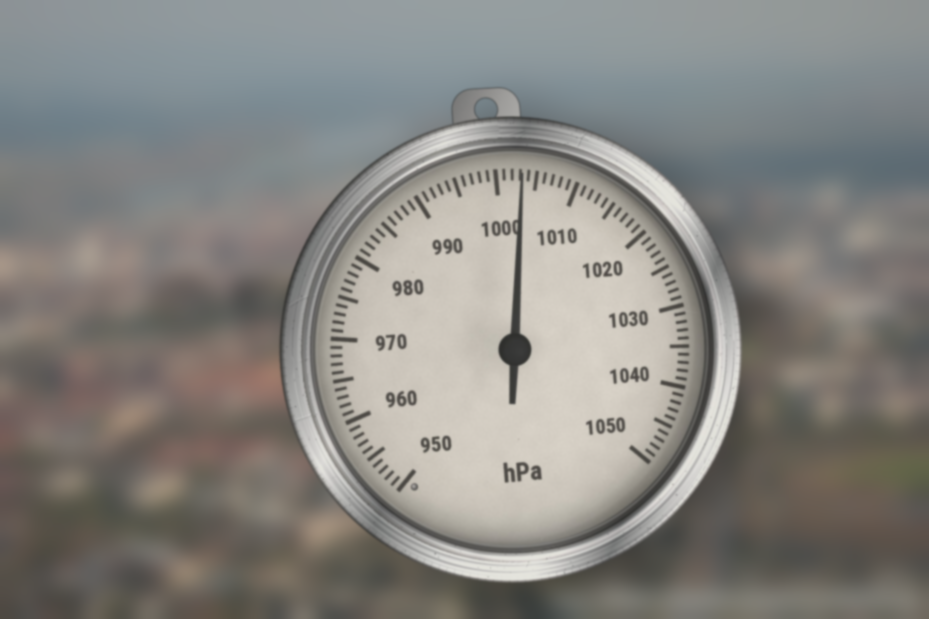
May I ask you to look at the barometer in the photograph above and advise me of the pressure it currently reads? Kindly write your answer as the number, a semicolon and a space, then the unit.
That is 1003; hPa
